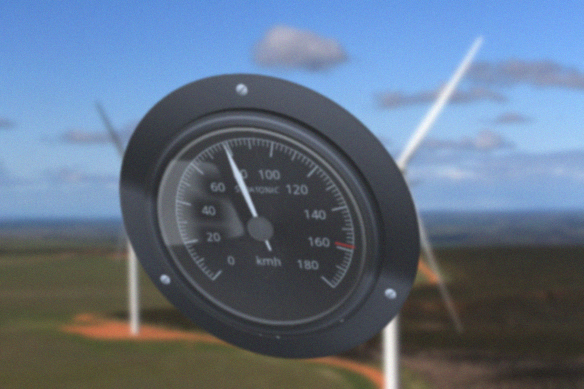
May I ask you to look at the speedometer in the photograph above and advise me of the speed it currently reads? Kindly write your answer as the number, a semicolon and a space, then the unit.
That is 80; km/h
